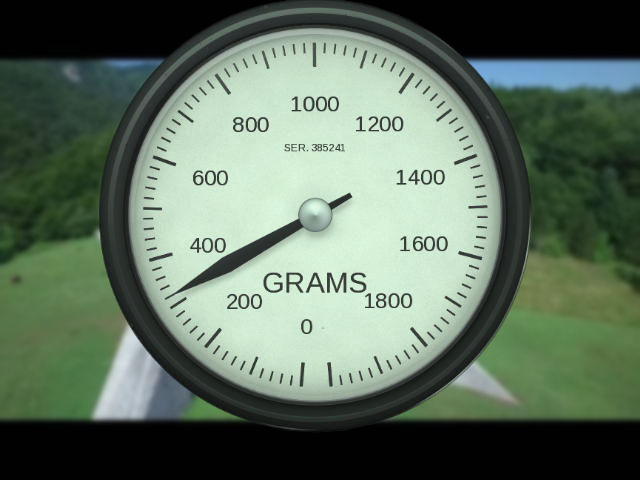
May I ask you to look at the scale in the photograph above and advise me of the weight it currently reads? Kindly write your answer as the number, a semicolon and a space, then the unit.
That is 320; g
